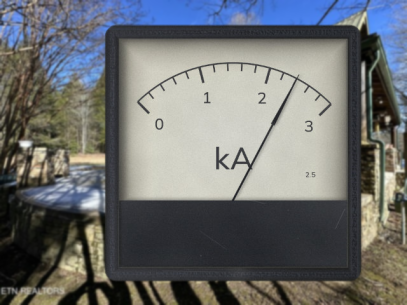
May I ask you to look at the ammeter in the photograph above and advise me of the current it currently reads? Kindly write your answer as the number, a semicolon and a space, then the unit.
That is 2.4; kA
